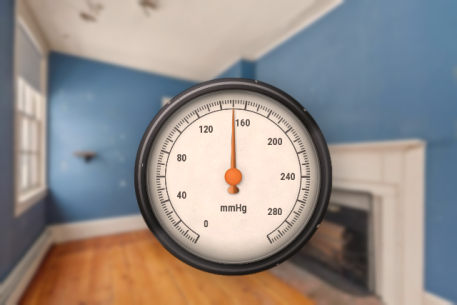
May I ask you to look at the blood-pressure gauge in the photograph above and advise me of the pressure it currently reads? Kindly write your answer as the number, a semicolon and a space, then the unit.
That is 150; mmHg
